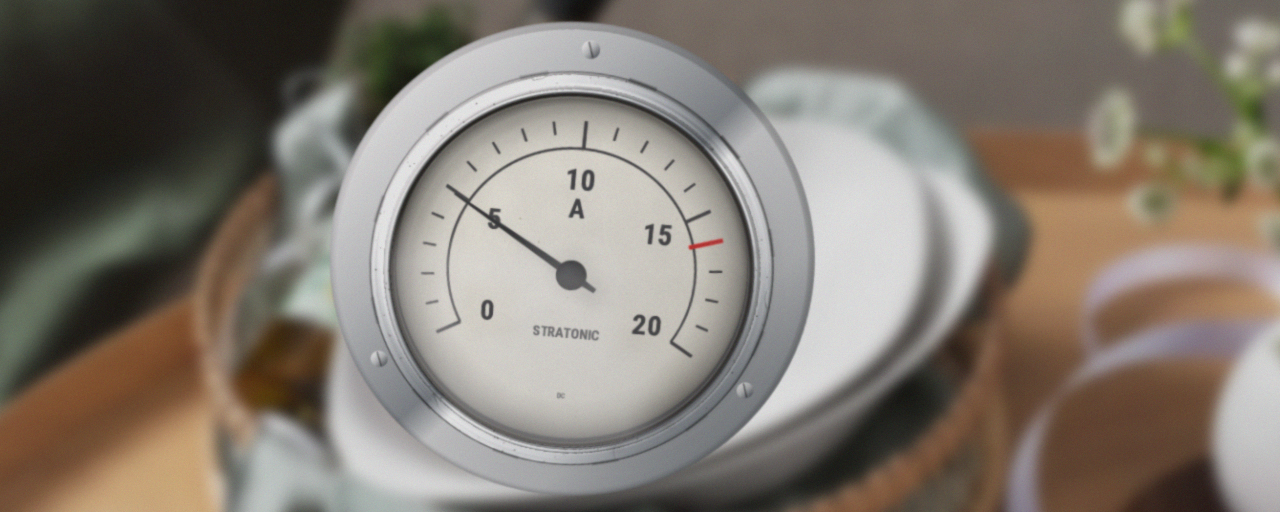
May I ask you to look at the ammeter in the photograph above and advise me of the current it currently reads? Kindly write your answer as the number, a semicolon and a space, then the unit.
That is 5; A
